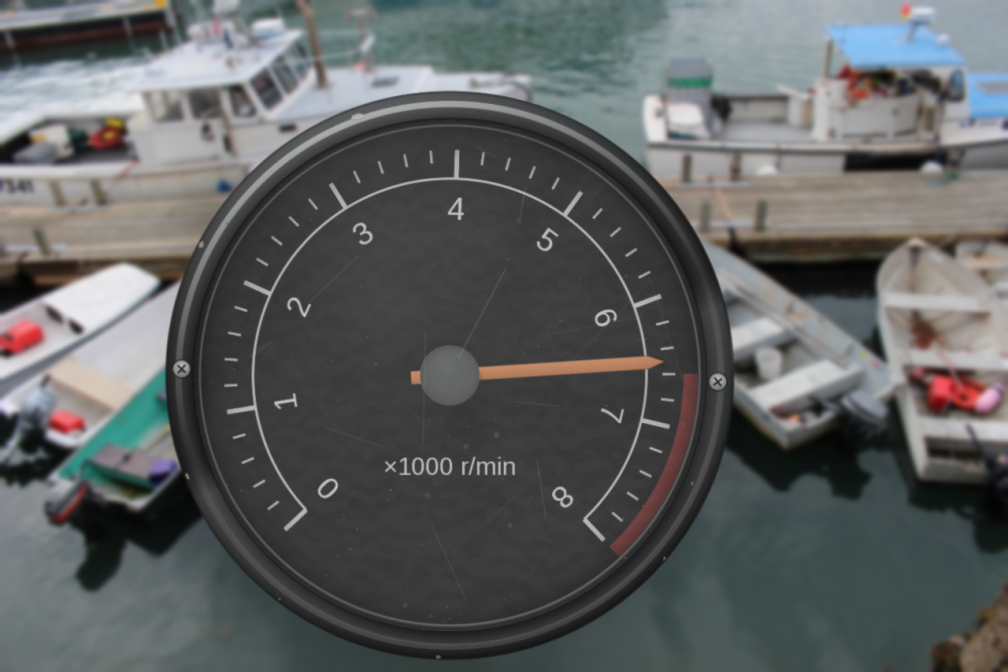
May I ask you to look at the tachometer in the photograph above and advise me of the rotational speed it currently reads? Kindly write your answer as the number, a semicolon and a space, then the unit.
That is 6500; rpm
